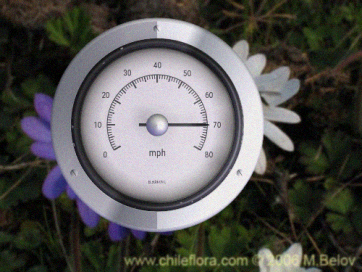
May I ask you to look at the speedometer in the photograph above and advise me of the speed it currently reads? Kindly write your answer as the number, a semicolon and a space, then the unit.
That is 70; mph
